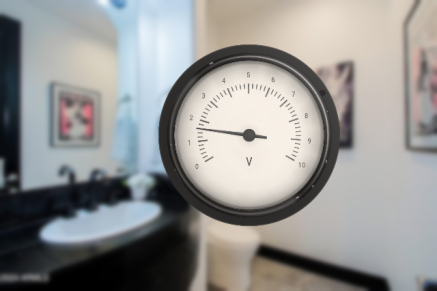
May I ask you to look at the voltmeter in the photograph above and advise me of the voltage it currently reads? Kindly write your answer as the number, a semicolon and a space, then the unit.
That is 1.6; V
